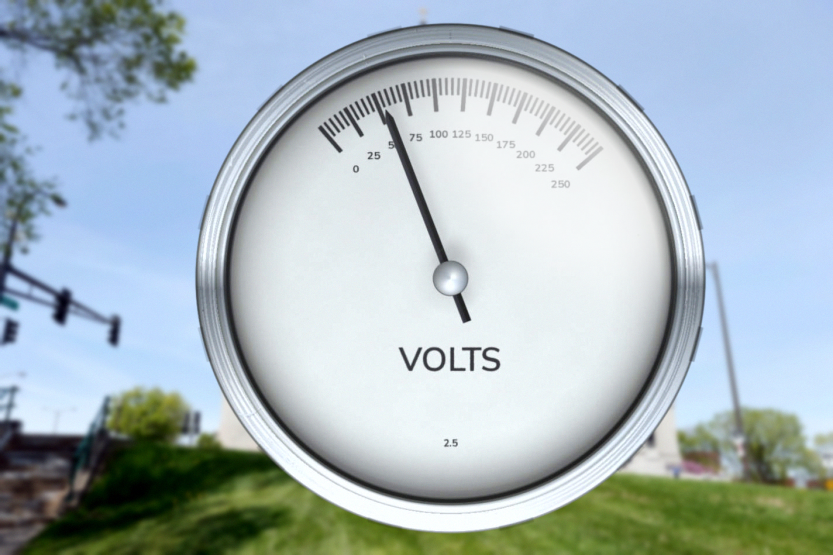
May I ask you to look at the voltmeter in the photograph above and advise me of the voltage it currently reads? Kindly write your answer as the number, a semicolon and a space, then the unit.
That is 55; V
